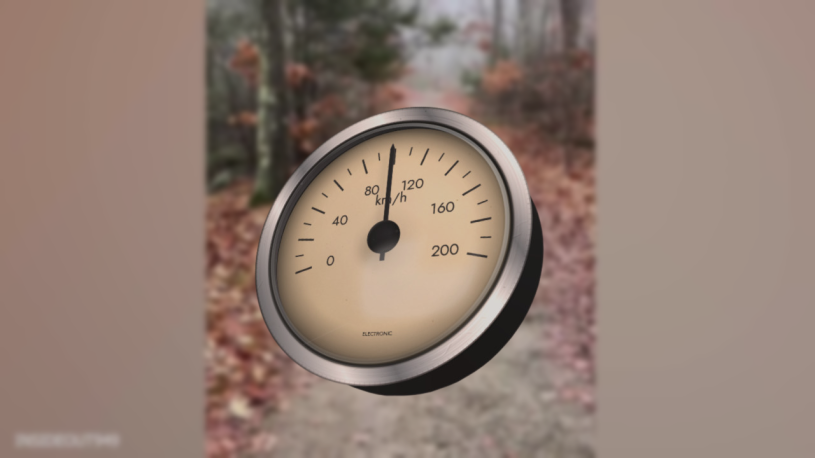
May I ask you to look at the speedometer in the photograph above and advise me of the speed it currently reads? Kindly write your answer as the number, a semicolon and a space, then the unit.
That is 100; km/h
